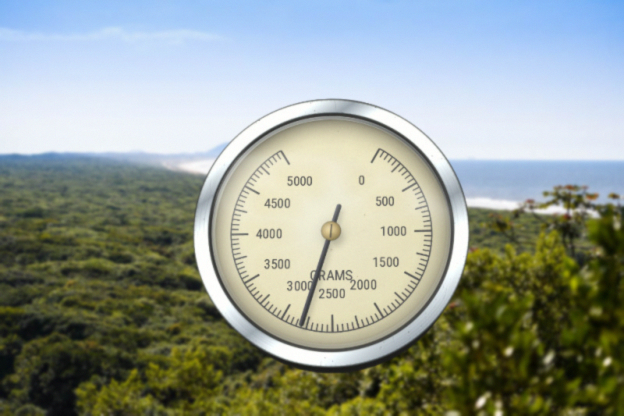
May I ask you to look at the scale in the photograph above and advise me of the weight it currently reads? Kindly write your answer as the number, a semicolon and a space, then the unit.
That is 2800; g
